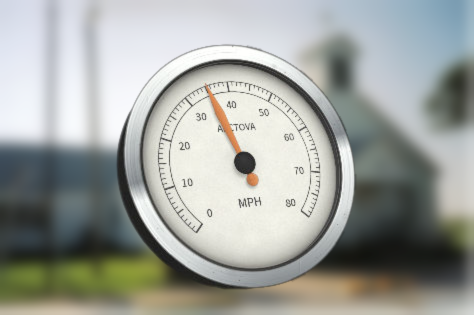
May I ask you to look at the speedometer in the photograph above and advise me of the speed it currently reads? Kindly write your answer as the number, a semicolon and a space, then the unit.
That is 35; mph
